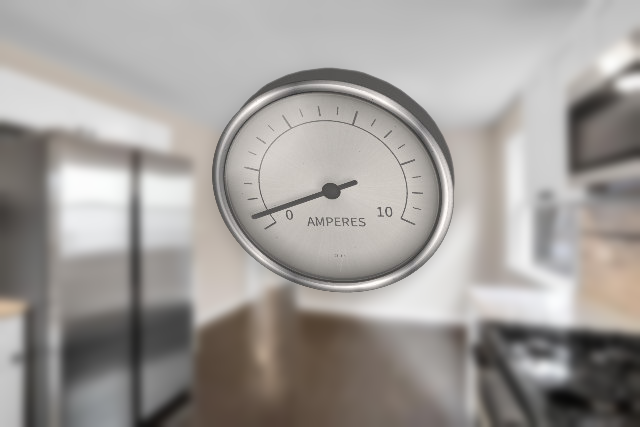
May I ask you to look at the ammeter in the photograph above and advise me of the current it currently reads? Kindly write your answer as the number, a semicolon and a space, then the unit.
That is 0.5; A
